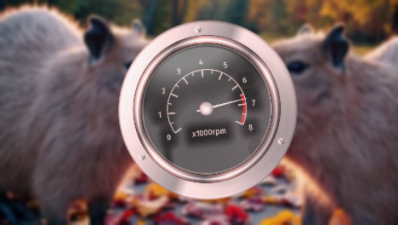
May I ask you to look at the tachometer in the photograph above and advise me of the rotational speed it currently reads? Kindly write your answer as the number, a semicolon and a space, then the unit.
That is 6750; rpm
